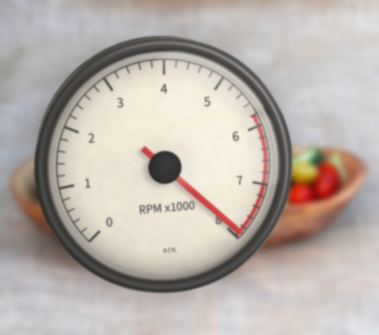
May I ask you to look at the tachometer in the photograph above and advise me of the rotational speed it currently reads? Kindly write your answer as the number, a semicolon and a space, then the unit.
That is 7900; rpm
